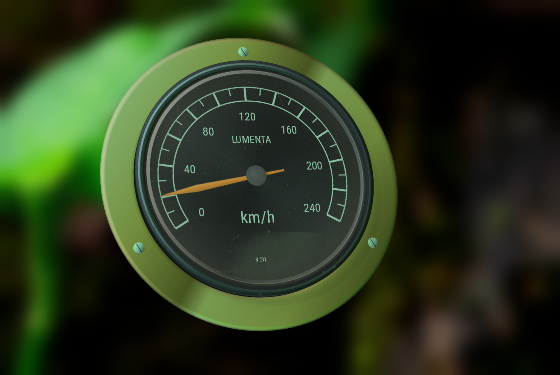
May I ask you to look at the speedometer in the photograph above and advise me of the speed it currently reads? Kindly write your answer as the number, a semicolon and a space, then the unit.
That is 20; km/h
